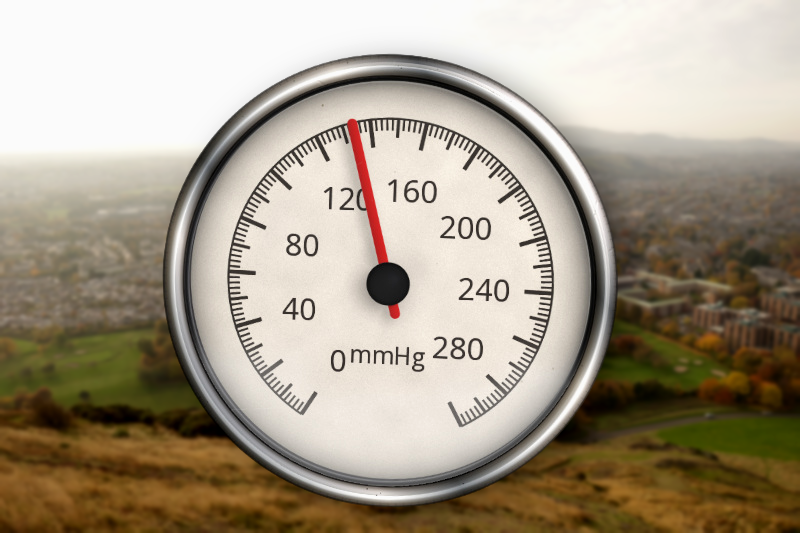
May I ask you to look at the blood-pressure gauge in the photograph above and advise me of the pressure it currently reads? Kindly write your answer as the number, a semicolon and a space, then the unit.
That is 134; mmHg
